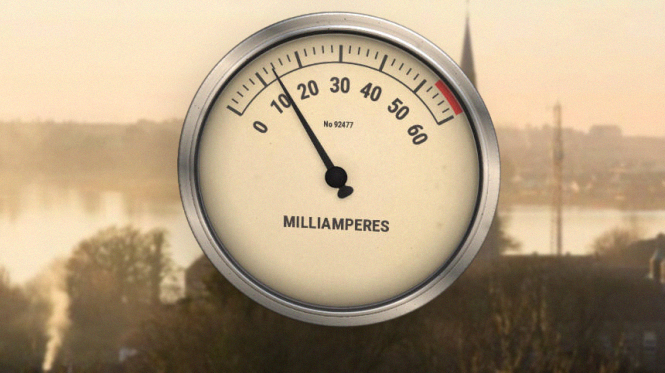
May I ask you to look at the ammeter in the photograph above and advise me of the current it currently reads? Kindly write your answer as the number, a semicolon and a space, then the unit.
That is 14; mA
